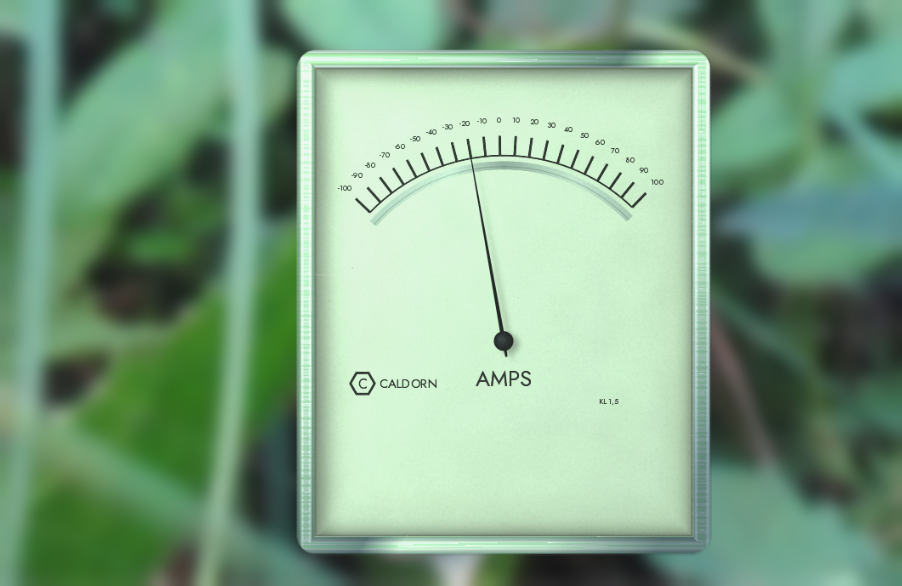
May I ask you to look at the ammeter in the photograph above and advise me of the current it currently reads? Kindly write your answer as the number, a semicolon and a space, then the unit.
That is -20; A
